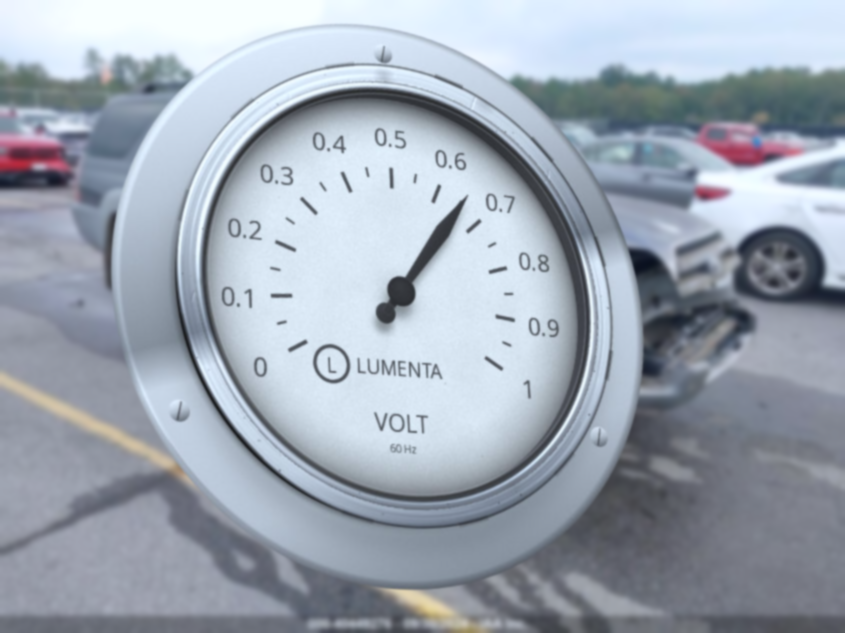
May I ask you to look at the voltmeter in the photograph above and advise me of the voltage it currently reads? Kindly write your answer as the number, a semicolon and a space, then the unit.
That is 0.65; V
